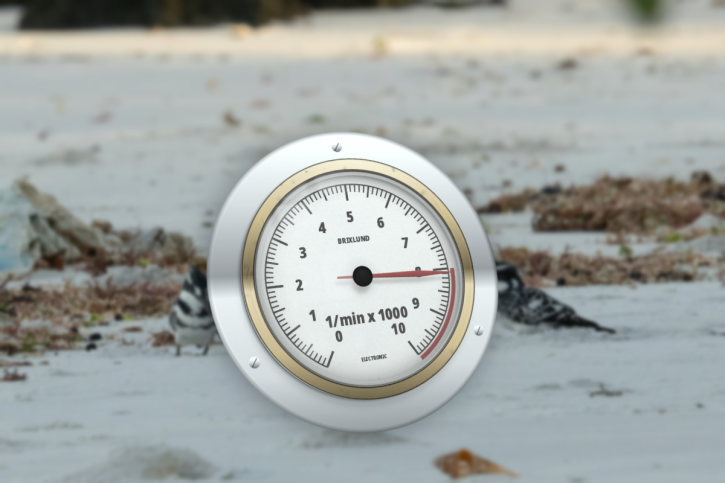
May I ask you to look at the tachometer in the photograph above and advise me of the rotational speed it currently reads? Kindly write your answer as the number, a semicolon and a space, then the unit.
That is 8100; rpm
